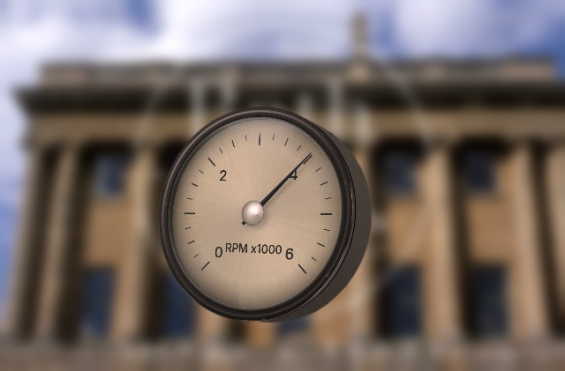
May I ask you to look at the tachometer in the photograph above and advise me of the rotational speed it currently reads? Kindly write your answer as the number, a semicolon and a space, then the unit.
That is 4000; rpm
